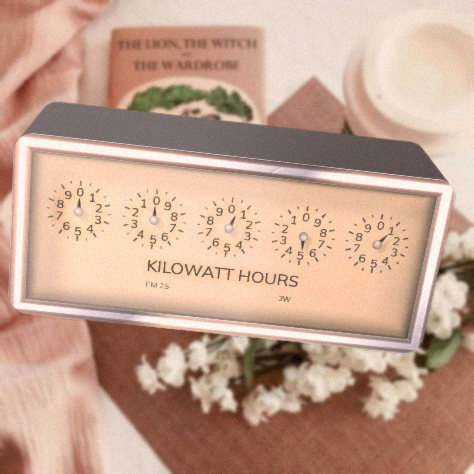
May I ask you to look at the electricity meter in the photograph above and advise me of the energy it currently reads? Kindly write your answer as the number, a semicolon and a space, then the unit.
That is 51; kWh
